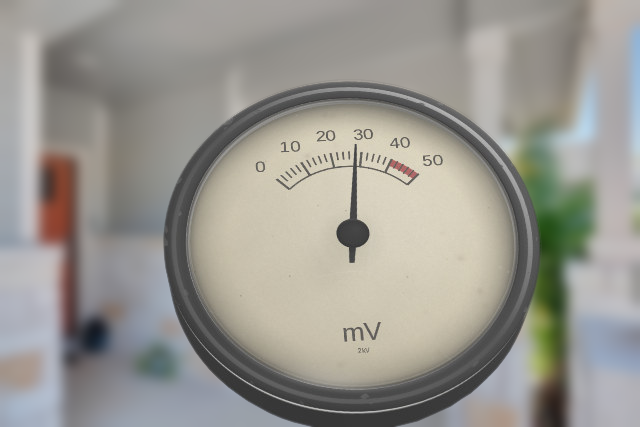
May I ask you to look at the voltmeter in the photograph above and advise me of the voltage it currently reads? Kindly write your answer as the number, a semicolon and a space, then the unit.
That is 28; mV
